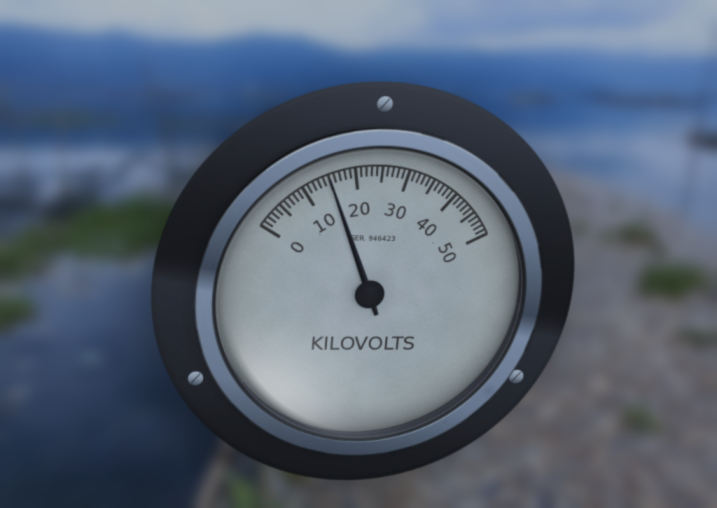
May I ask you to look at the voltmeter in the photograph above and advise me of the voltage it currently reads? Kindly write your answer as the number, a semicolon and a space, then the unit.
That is 15; kV
